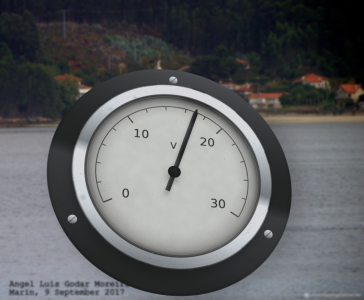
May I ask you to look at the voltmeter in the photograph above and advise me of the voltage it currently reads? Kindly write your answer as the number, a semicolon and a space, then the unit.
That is 17; V
